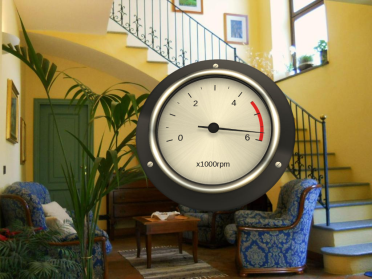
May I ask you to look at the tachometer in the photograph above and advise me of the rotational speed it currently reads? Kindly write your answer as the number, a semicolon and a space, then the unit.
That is 5750; rpm
